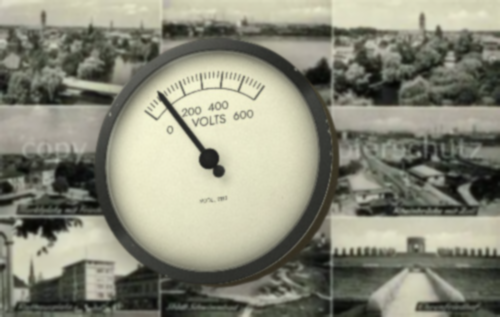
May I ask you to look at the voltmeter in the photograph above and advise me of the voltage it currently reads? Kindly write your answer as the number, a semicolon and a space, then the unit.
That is 100; V
